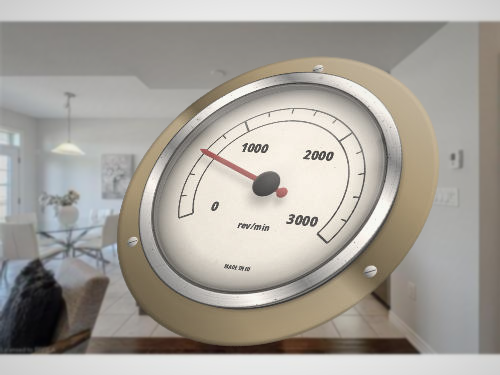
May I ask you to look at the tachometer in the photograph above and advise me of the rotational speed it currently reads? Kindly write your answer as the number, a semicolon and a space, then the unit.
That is 600; rpm
